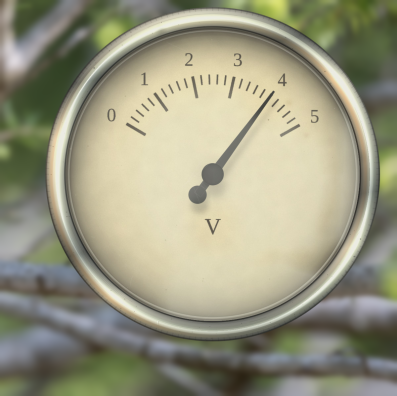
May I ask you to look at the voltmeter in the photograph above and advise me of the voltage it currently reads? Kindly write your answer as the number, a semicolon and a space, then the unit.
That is 4; V
